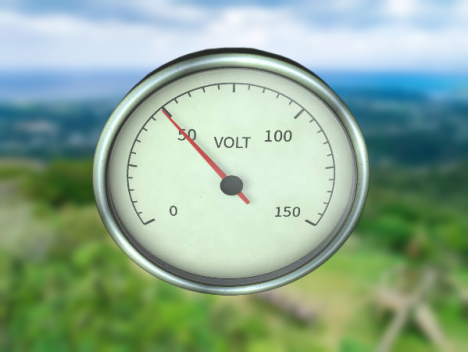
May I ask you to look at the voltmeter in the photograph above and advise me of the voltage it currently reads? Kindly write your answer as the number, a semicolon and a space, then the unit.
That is 50; V
